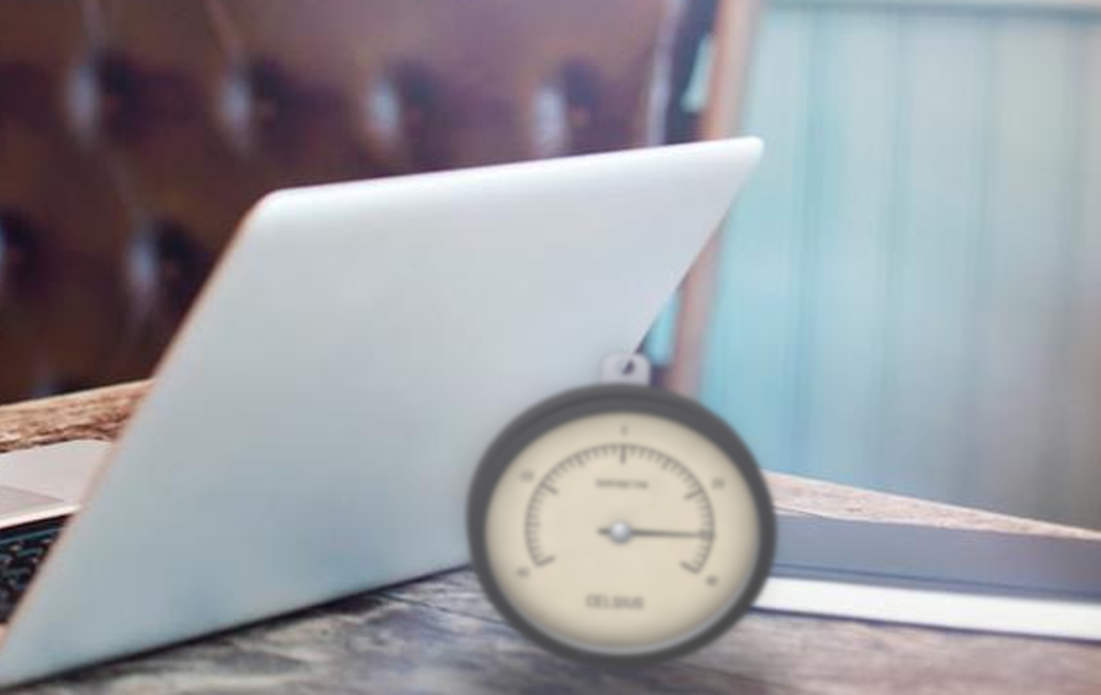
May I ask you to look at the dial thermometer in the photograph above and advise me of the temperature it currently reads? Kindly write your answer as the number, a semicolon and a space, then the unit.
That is 30; °C
